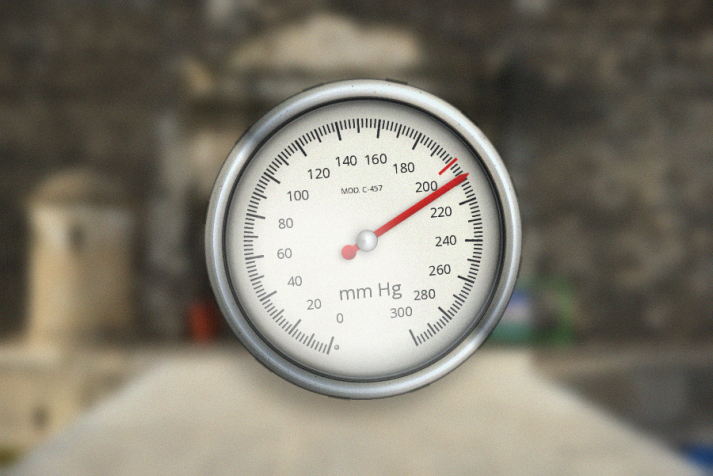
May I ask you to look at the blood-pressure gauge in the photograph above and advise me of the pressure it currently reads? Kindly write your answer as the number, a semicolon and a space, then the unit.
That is 208; mmHg
